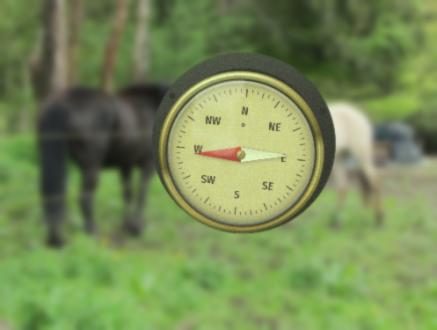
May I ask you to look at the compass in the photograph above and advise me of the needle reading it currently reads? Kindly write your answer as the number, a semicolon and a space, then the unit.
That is 265; °
